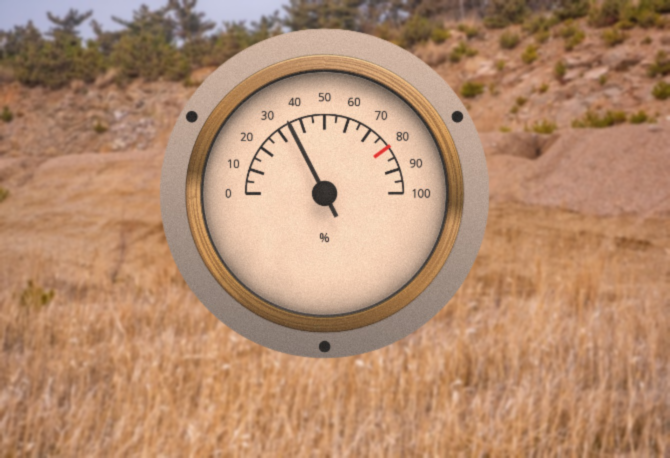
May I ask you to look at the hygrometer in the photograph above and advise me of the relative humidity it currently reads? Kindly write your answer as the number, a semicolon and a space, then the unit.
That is 35; %
